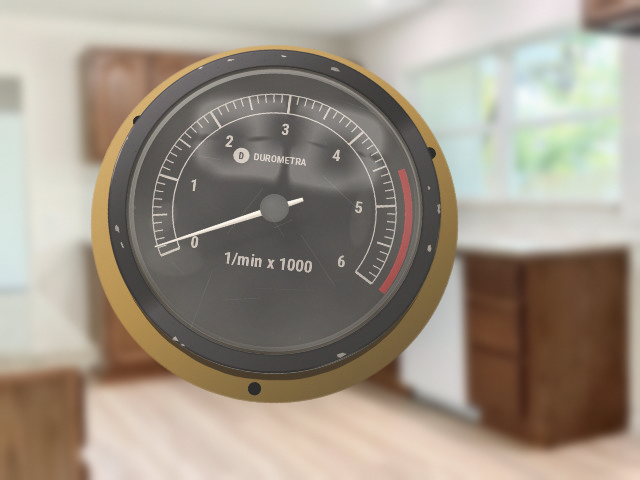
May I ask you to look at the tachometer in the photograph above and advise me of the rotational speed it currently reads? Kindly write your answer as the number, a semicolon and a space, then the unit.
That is 100; rpm
